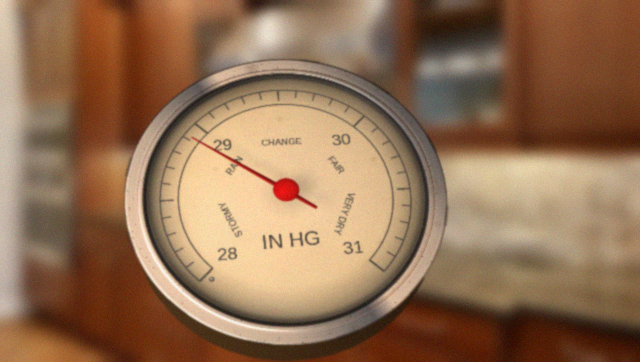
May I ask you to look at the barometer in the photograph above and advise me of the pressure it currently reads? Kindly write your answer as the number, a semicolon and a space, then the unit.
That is 28.9; inHg
